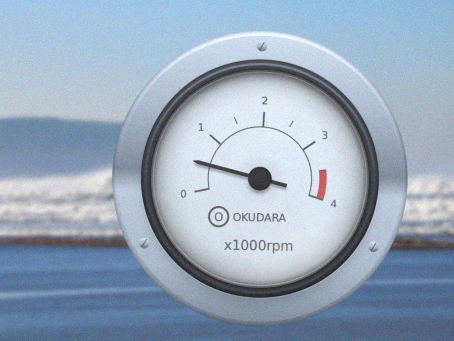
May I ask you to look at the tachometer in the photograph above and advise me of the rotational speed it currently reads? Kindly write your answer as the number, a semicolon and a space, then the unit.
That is 500; rpm
